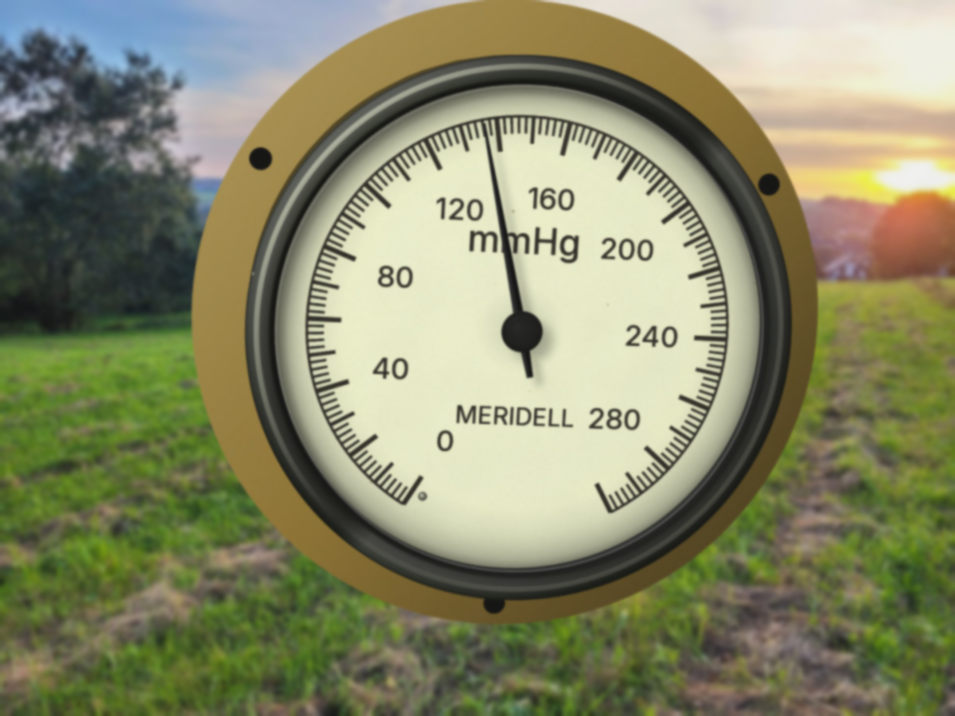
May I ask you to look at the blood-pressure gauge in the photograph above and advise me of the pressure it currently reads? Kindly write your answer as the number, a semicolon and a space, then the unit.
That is 136; mmHg
